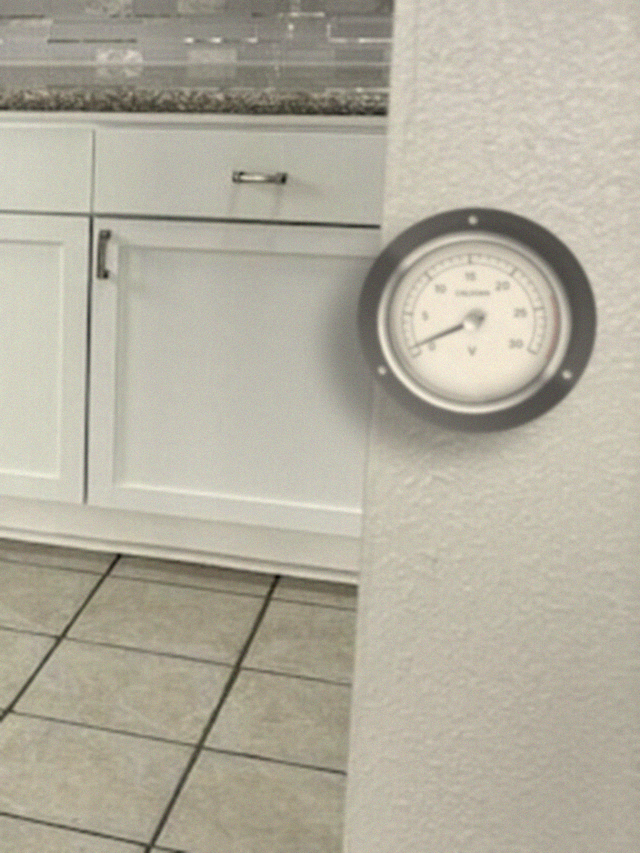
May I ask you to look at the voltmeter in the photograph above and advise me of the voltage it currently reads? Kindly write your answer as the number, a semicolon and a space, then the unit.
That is 1; V
